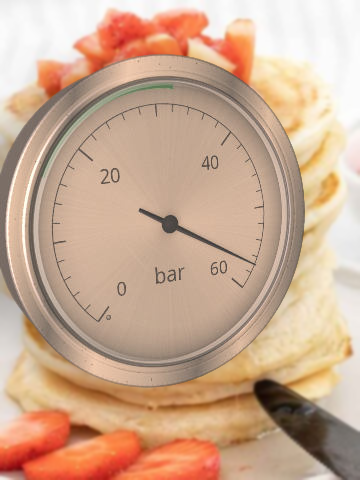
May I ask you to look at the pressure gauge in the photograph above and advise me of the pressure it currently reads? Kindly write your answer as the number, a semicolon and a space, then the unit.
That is 57; bar
